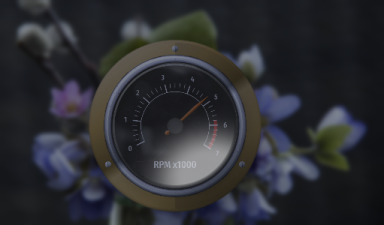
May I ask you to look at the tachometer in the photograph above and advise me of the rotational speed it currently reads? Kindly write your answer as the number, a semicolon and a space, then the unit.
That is 4800; rpm
